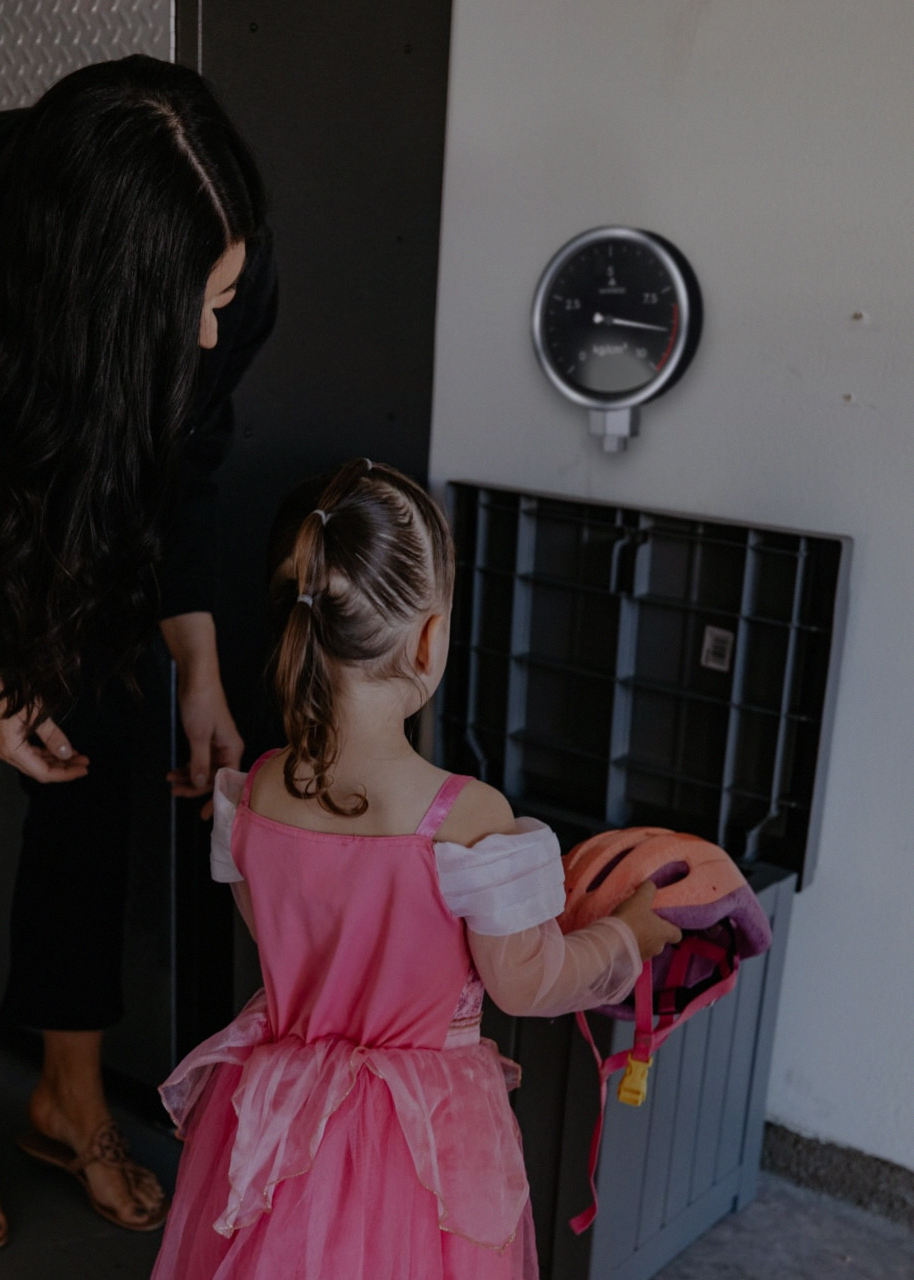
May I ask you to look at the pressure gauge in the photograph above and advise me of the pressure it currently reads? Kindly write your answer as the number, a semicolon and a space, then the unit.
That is 8.75; kg/cm²
